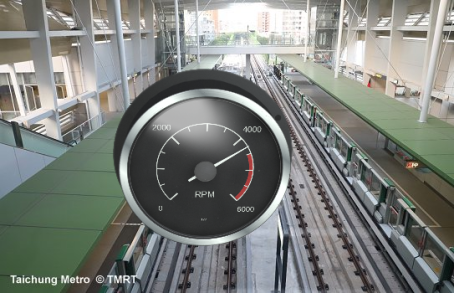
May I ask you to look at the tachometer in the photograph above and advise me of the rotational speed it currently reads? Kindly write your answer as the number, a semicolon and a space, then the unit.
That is 4250; rpm
